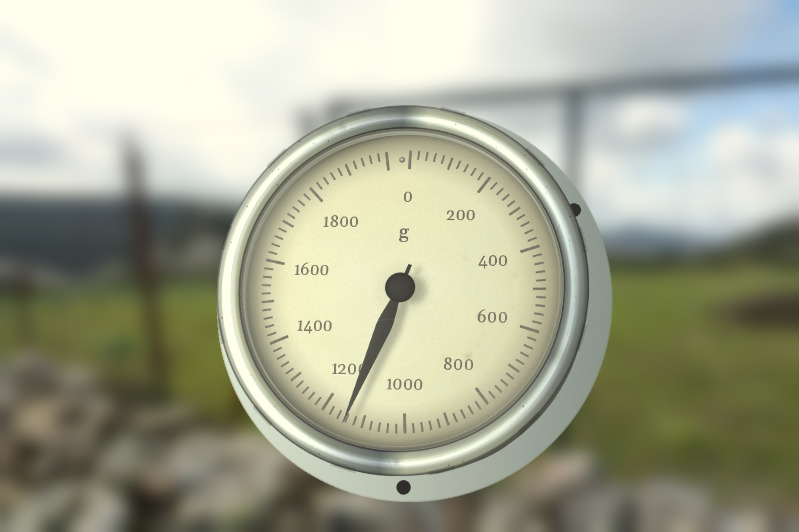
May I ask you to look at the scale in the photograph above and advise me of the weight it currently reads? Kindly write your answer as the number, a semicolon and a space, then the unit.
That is 1140; g
